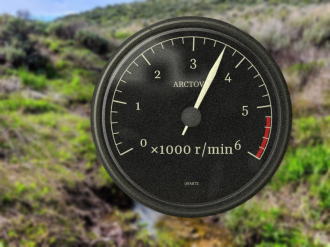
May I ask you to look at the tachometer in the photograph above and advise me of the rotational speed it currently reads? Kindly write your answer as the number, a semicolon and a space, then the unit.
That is 3600; rpm
